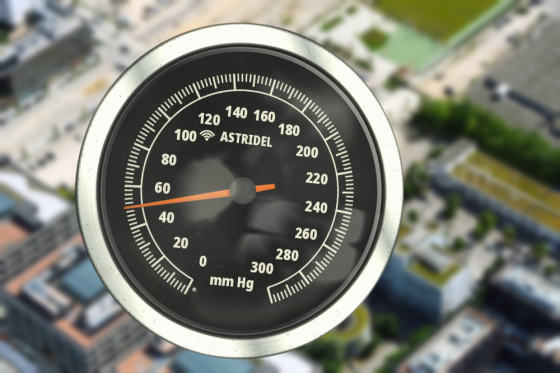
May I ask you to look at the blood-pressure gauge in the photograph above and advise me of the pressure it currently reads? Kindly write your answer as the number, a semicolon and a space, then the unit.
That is 50; mmHg
